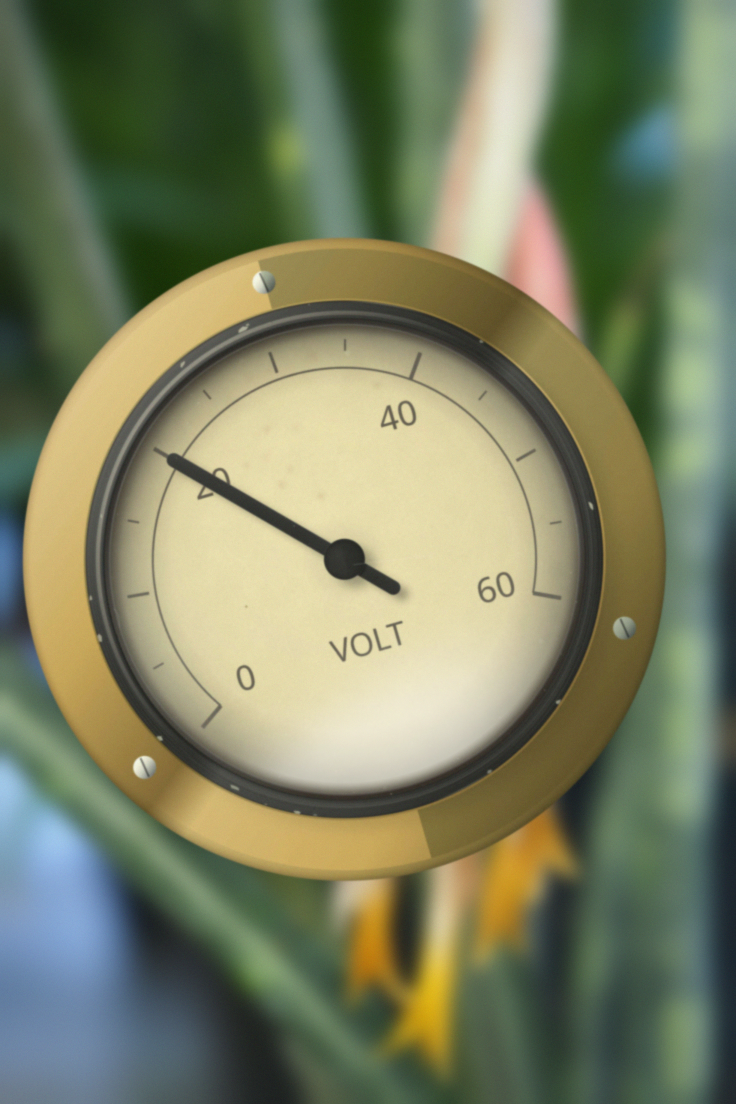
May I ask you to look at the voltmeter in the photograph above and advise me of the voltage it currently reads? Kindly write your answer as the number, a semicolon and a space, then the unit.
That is 20; V
